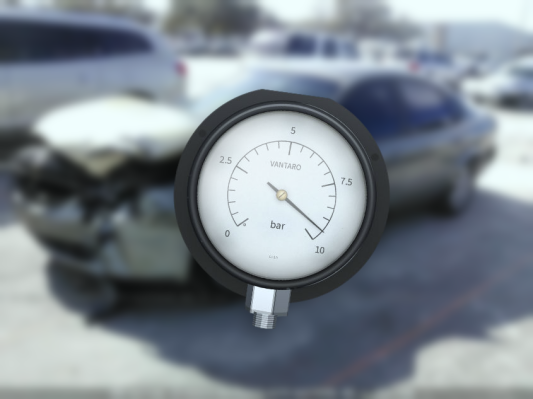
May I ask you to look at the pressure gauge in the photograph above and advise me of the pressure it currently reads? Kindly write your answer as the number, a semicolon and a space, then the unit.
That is 9.5; bar
